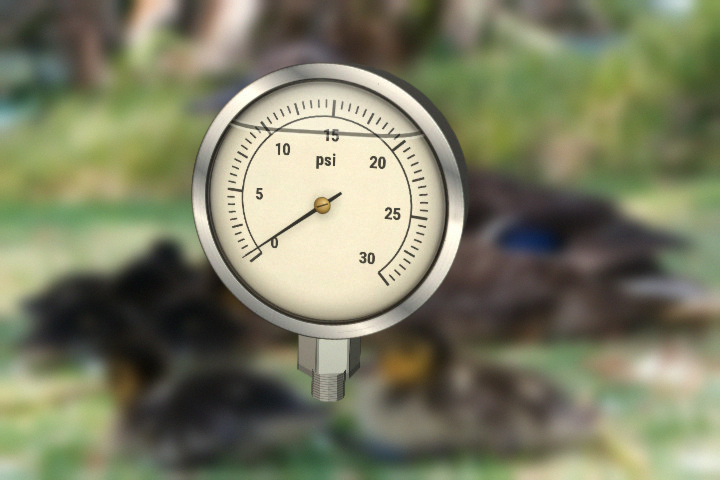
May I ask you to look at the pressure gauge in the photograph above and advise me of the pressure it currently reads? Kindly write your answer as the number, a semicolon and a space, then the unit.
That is 0.5; psi
